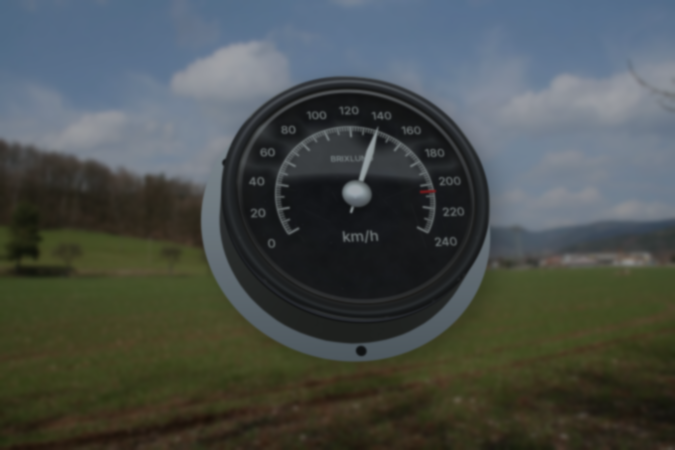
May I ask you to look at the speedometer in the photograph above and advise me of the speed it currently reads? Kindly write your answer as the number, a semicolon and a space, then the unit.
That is 140; km/h
